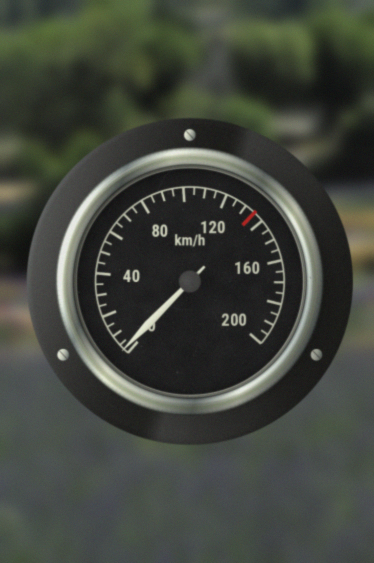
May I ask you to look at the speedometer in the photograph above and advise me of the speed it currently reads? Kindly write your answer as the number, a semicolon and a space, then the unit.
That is 2.5; km/h
